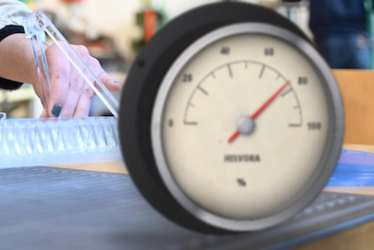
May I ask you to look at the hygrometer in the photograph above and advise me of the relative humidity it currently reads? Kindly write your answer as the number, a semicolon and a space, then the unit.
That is 75; %
